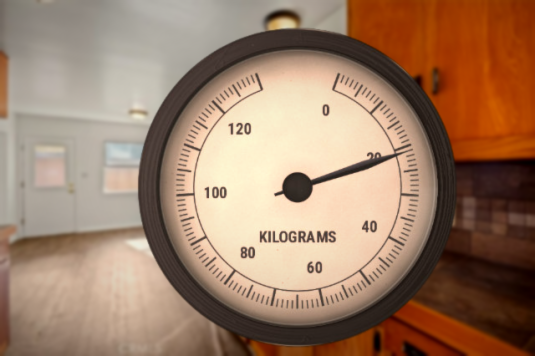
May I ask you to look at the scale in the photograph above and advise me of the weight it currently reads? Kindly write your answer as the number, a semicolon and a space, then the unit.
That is 21; kg
